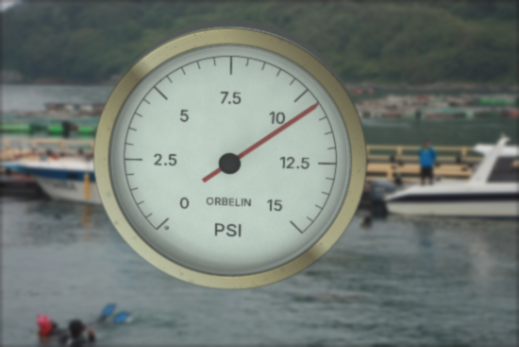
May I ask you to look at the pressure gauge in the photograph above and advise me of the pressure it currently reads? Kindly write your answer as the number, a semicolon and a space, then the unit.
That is 10.5; psi
